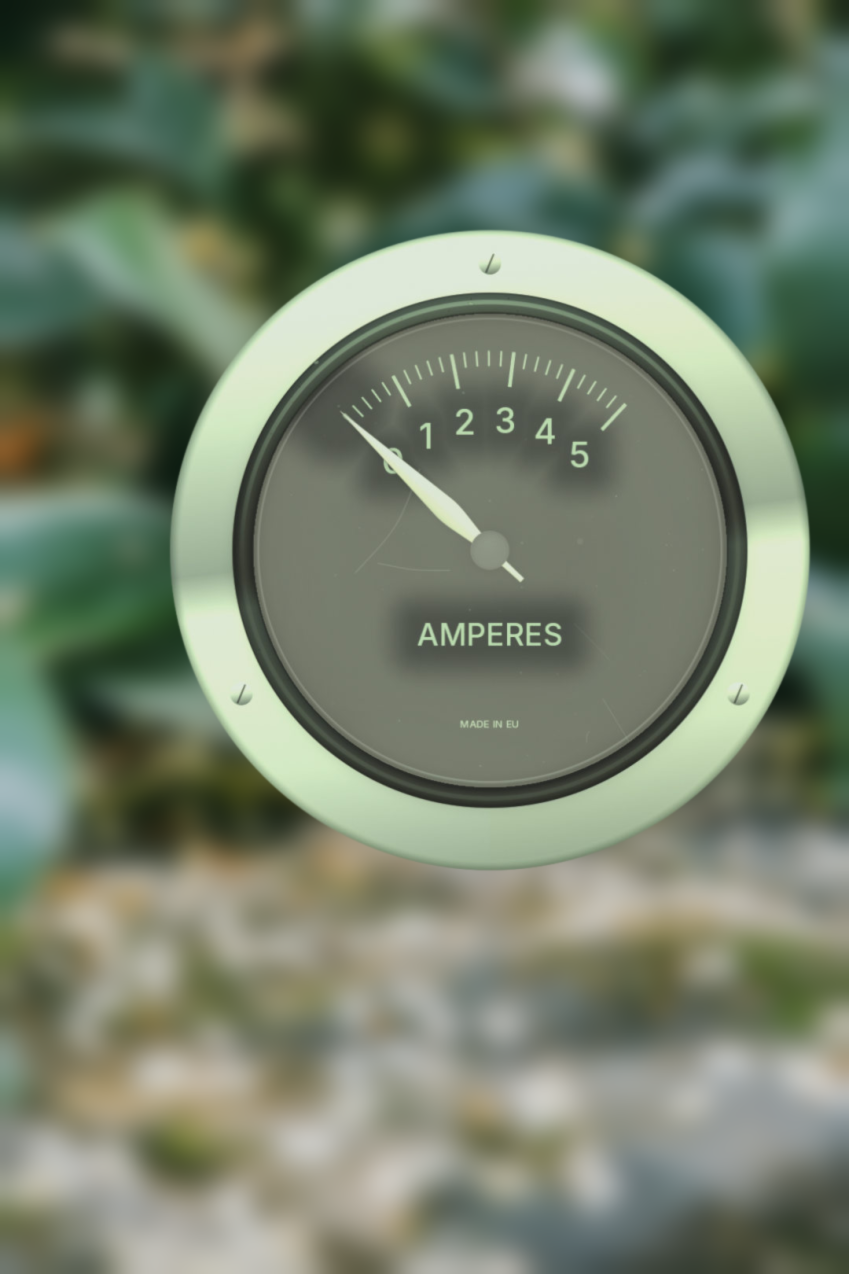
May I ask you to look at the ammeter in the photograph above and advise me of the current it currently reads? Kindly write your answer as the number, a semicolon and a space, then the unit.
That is 0; A
